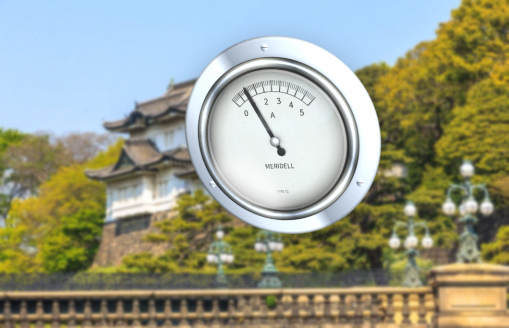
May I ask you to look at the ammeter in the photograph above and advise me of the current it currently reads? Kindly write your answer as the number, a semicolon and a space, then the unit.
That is 1; A
